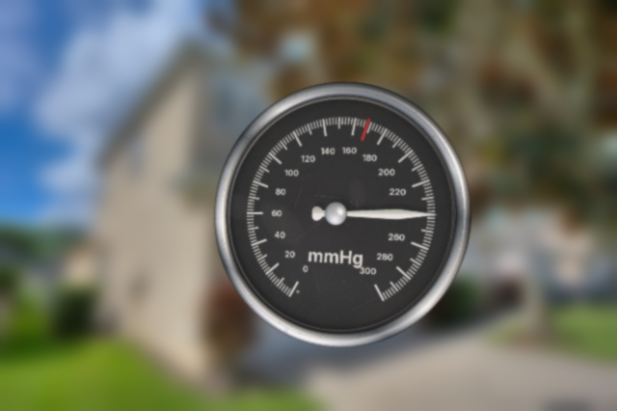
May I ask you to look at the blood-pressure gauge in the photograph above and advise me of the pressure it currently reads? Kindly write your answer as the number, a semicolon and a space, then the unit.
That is 240; mmHg
